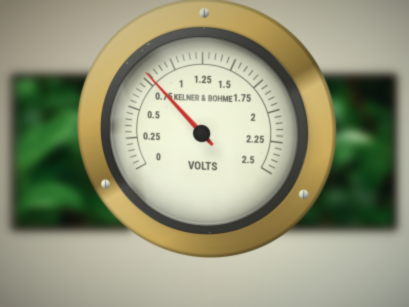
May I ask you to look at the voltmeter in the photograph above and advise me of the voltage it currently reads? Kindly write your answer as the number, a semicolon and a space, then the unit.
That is 0.8; V
